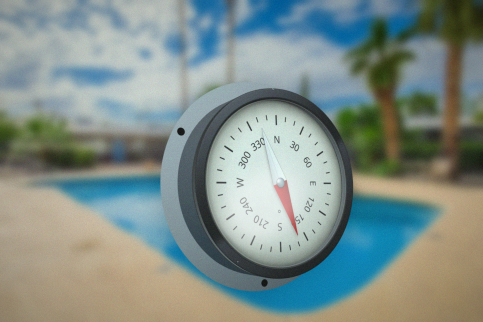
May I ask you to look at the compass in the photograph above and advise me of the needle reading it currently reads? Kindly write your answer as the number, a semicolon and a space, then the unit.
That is 160; °
